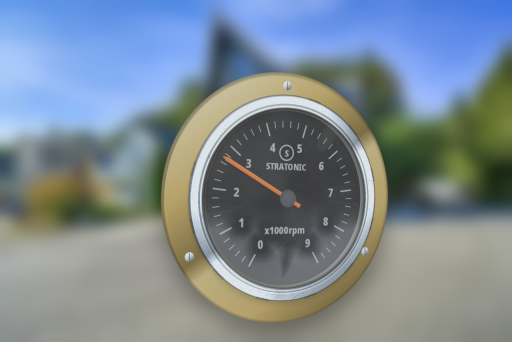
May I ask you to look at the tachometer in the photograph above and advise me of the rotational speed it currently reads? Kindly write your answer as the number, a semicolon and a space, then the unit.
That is 2700; rpm
